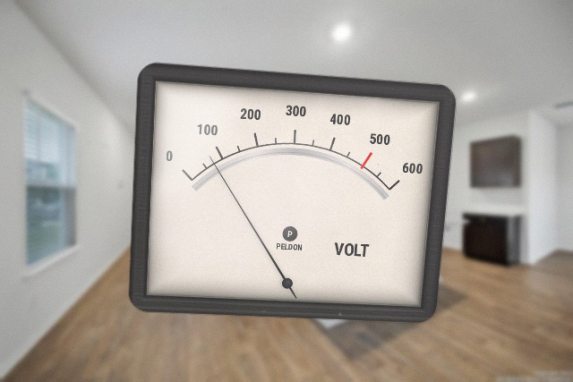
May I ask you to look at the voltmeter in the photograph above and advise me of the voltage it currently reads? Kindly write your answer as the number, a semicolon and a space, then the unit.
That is 75; V
